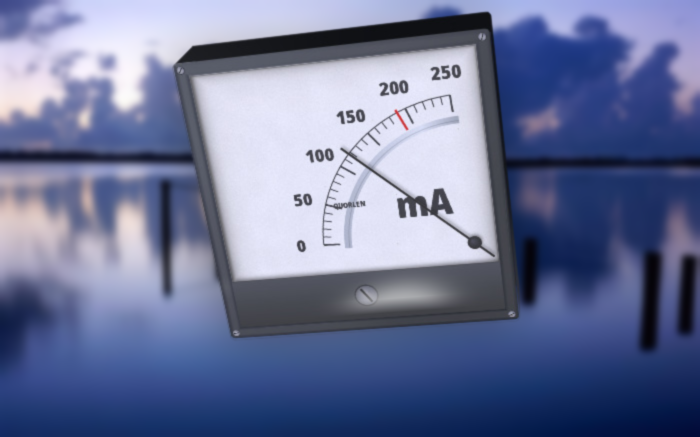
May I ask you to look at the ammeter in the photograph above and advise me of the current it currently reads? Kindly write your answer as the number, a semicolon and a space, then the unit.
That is 120; mA
